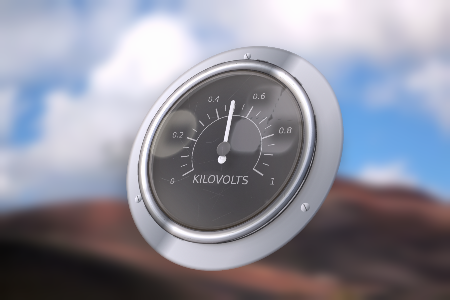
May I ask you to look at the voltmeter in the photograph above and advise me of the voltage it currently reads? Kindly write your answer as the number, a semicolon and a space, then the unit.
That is 0.5; kV
